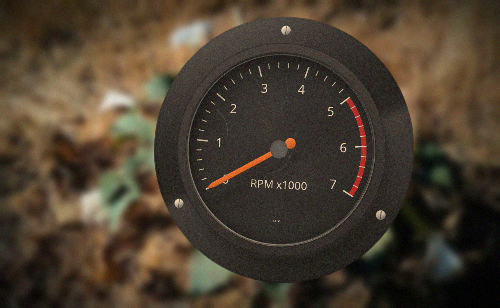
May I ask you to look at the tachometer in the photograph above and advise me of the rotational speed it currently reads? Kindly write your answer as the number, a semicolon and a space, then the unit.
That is 0; rpm
